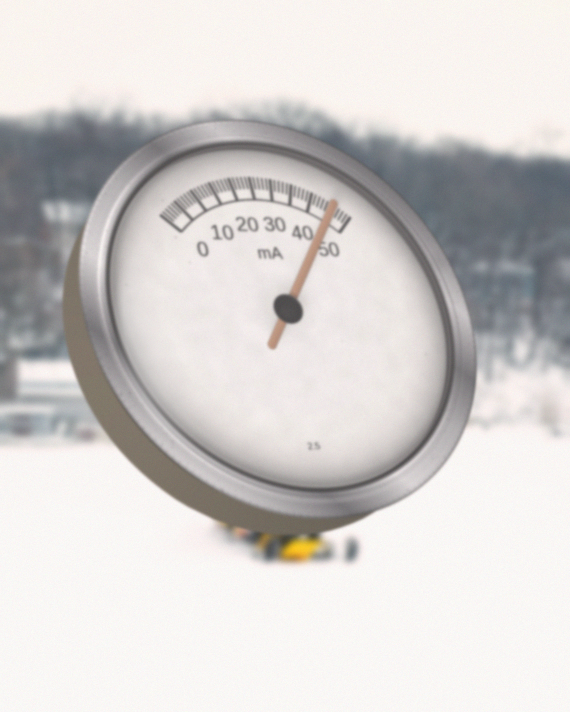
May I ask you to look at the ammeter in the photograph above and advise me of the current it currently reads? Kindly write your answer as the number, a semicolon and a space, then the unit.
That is 45; mA
